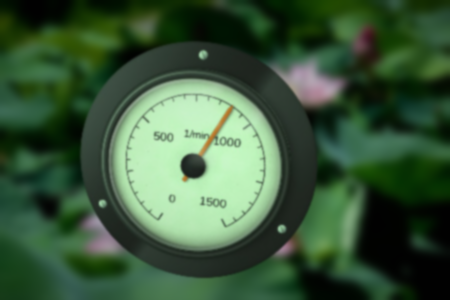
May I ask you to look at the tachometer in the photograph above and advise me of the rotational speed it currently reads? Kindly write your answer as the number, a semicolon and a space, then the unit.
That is 900; rpm
